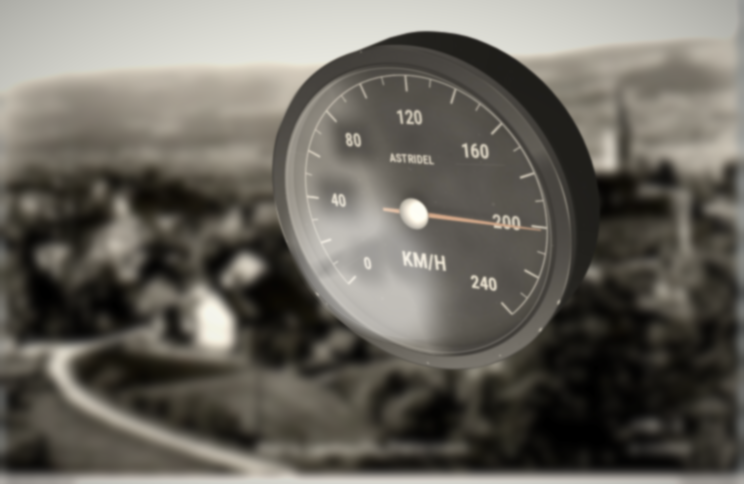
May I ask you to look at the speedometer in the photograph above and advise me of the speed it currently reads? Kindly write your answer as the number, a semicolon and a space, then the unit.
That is 200; km/h
